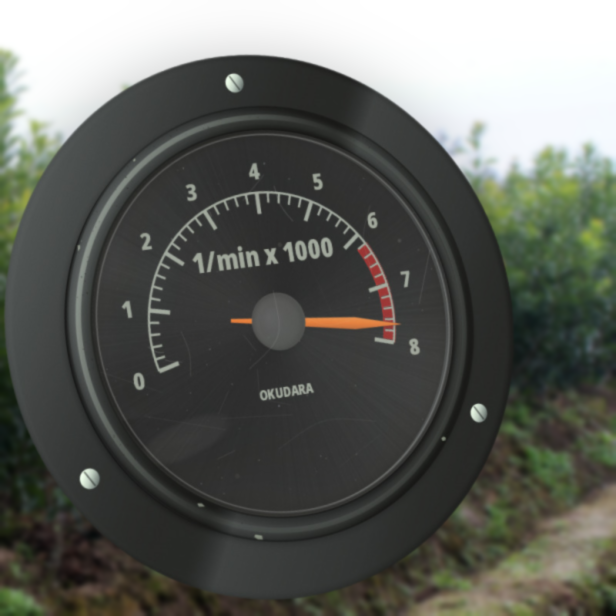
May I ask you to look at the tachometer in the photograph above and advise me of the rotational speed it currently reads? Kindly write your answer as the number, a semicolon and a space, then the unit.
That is 7700; rpm
